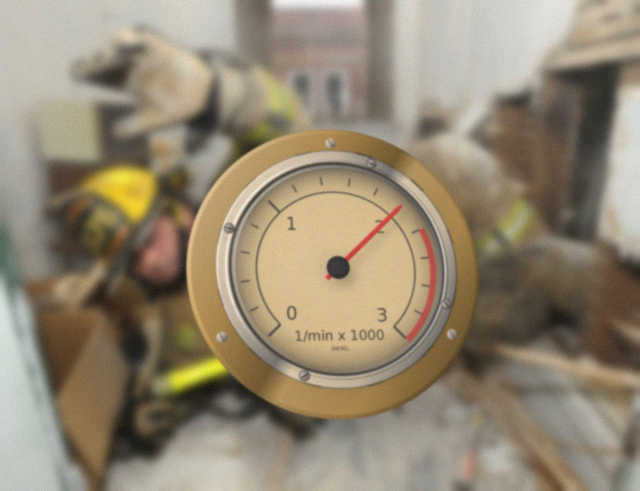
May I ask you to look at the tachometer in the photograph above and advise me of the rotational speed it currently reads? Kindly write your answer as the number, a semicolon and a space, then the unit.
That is 2000; rpm
